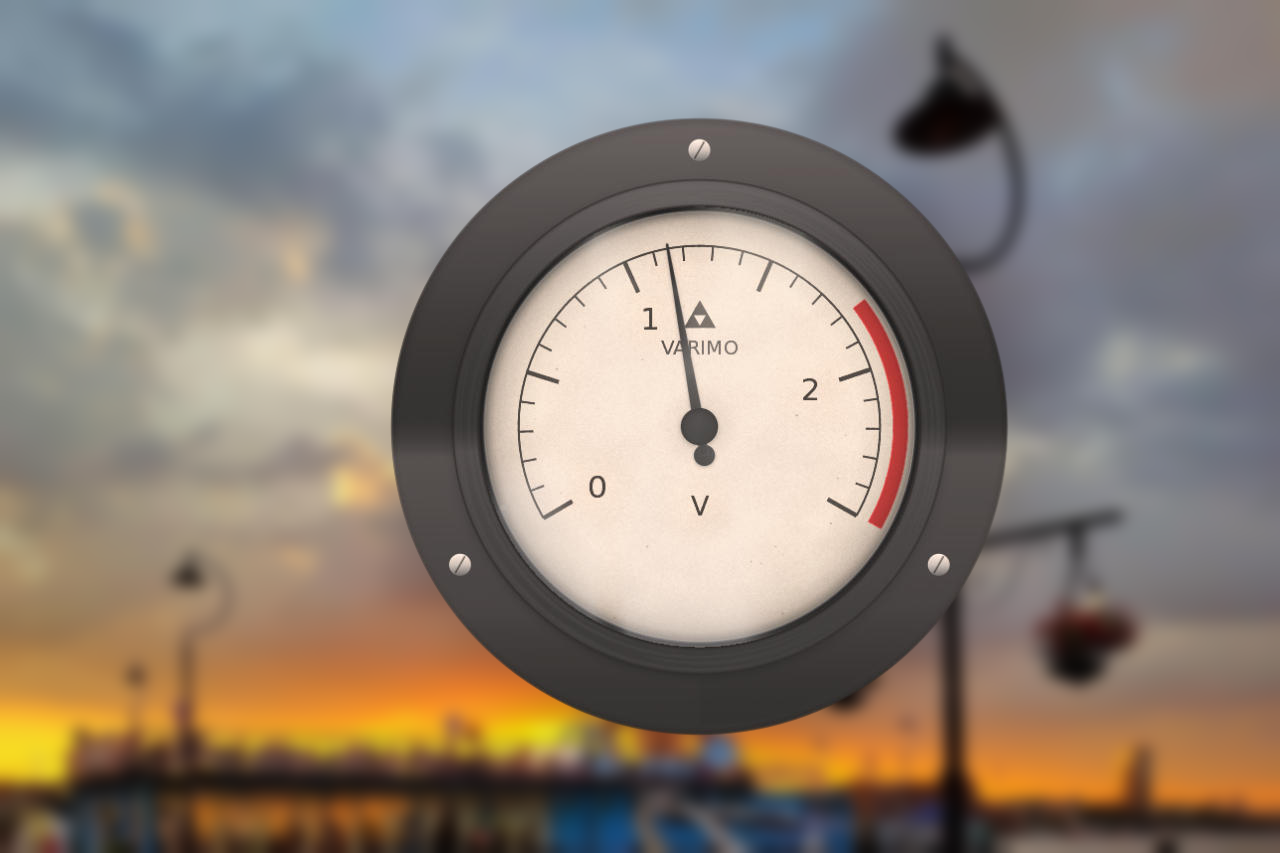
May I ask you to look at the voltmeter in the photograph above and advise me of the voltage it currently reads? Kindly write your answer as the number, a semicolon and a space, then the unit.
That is 1.15; V
